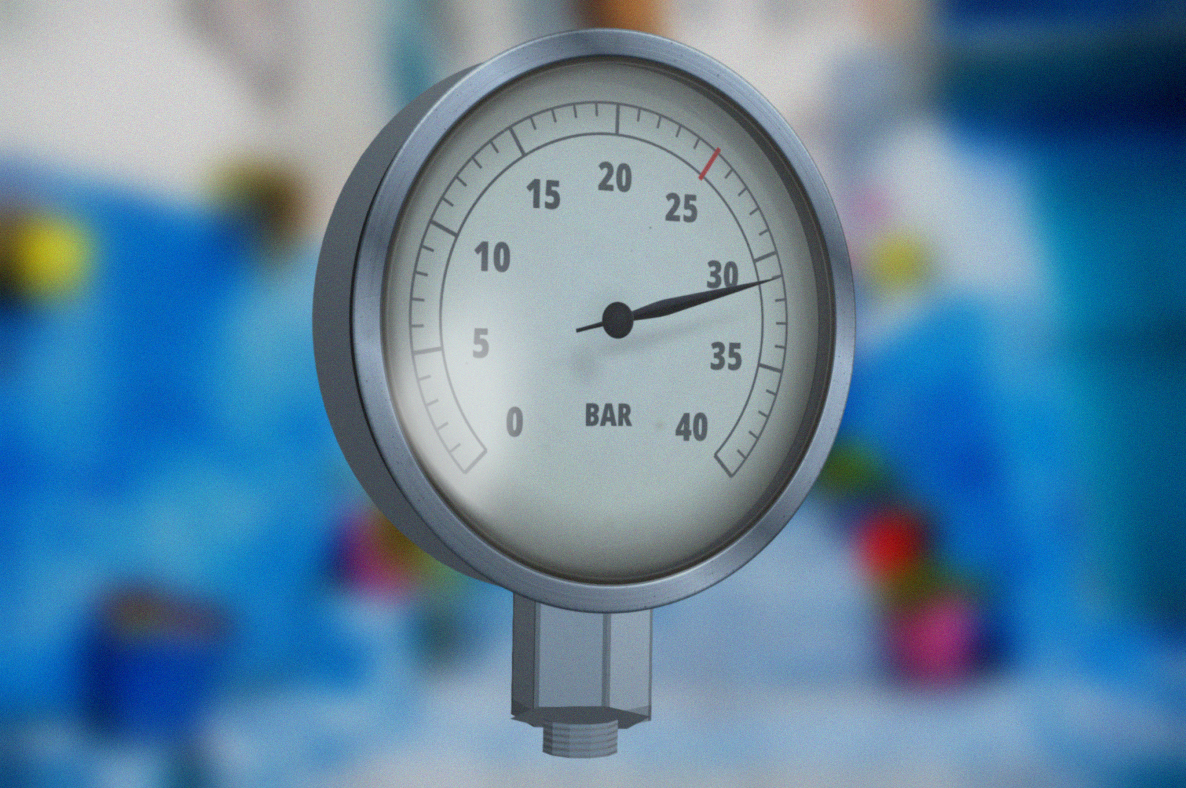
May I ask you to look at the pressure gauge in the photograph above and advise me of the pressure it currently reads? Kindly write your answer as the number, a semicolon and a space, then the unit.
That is 31; bar
